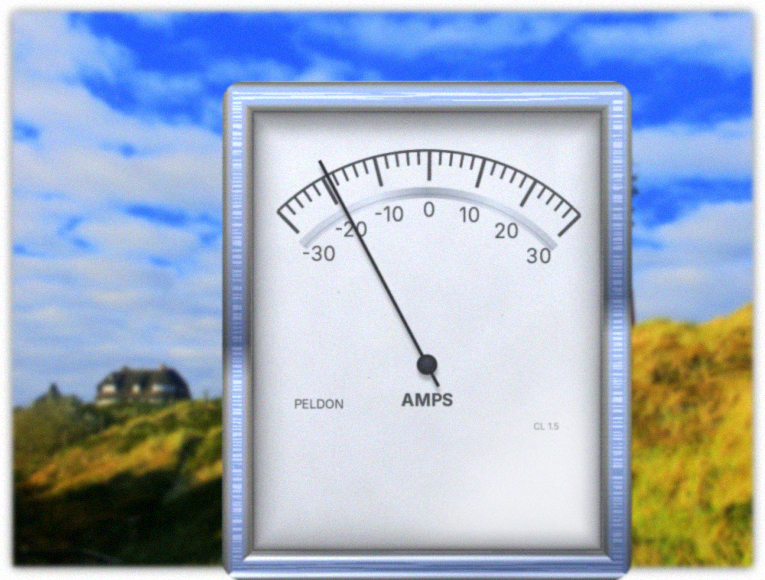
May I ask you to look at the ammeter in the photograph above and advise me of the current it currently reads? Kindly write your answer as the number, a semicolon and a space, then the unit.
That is -19; A
